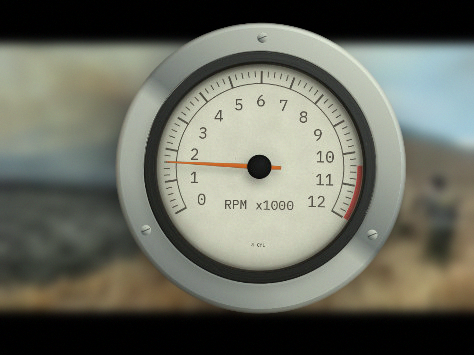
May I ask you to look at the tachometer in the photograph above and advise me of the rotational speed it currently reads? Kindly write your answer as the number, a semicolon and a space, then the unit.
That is 1600; rpm
